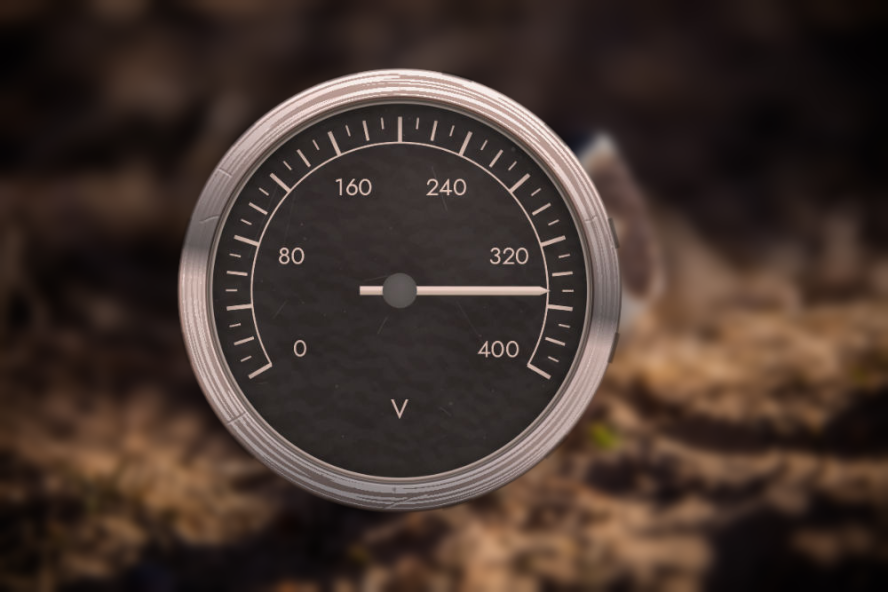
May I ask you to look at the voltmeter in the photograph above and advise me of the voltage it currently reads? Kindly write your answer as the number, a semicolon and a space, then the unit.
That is 350; V
